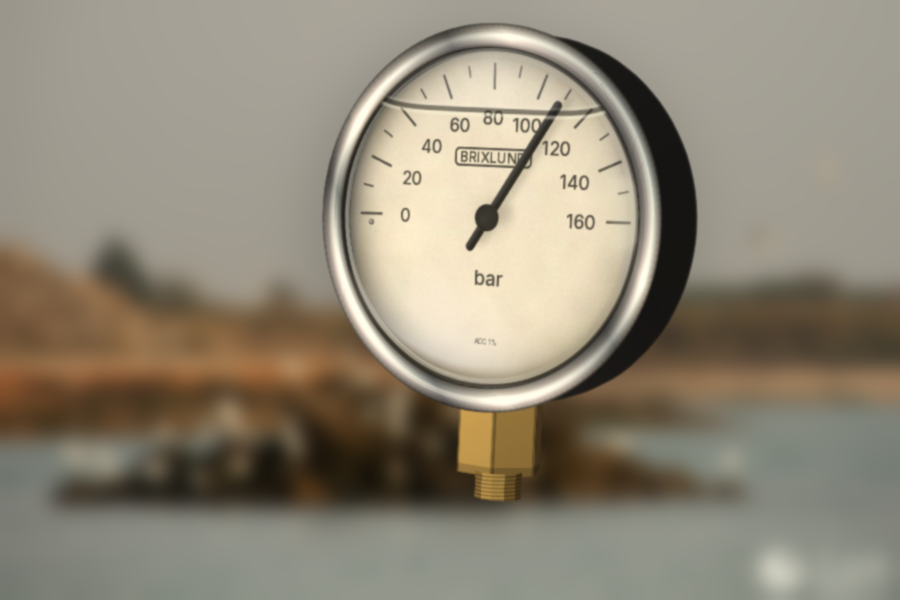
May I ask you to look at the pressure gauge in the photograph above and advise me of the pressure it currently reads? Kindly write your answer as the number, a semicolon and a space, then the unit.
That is 110; bar
